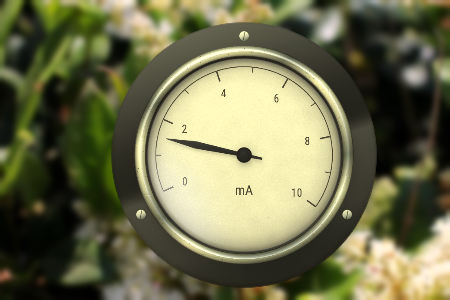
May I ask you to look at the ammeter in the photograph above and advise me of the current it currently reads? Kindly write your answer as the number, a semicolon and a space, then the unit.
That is 1.5; mA
